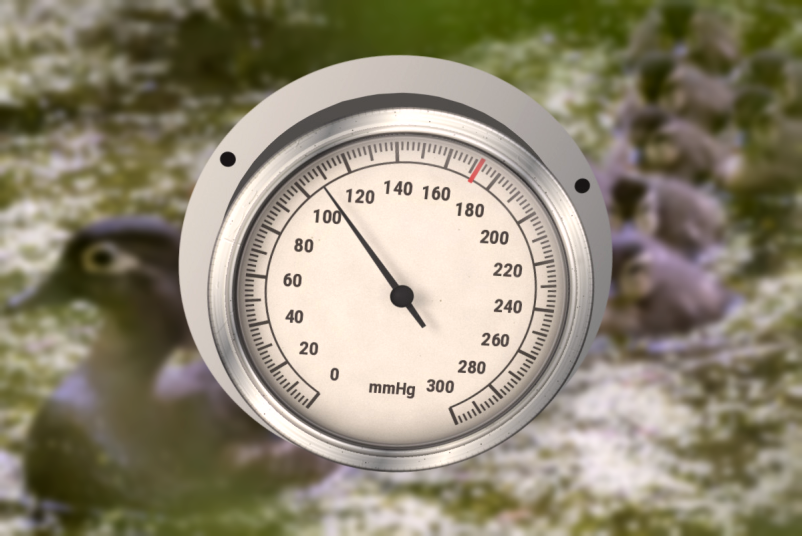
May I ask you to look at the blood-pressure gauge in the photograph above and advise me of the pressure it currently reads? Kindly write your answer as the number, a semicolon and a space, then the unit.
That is 108; mmHg
